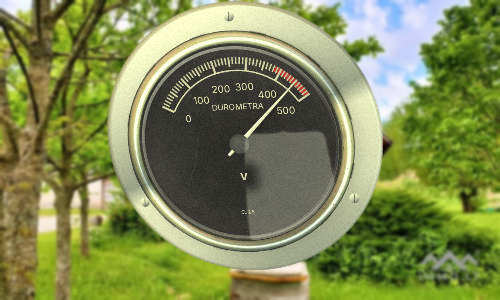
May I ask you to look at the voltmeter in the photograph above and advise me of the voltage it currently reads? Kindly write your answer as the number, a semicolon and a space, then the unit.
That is 450; V
